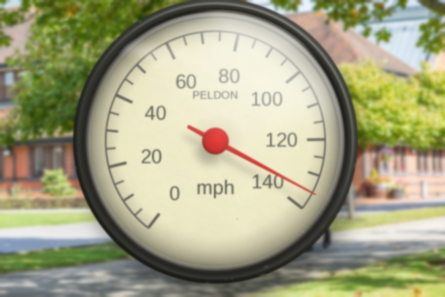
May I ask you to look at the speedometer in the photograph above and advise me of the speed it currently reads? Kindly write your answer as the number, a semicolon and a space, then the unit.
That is 135; mph
